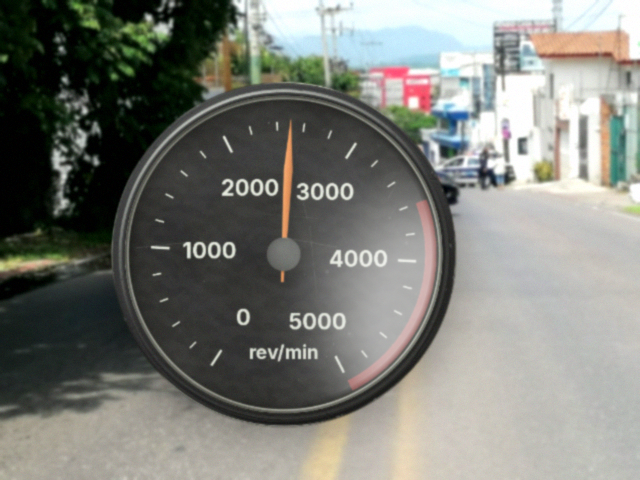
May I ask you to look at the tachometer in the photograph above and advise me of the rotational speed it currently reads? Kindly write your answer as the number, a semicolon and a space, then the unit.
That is 2500; rpm
